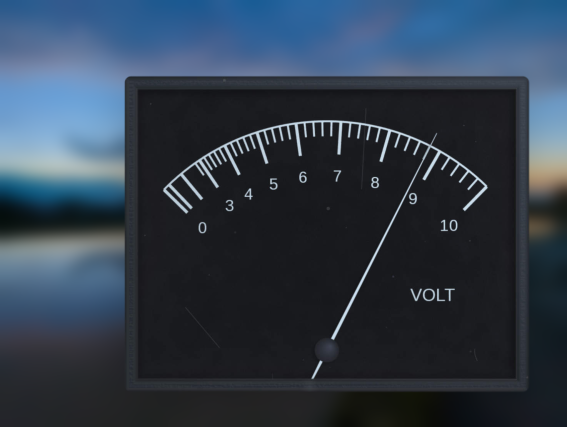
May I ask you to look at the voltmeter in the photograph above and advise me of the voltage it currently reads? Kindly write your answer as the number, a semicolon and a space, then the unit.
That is 8.8; V
